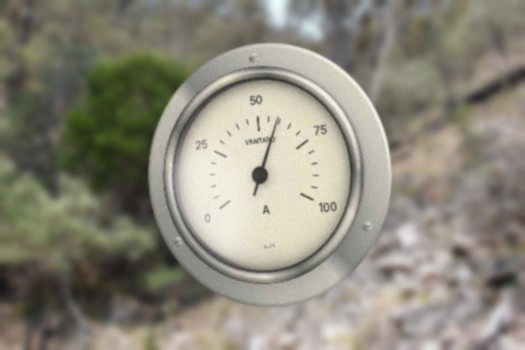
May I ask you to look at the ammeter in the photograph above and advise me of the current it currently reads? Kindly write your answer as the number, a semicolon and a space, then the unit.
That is 60; A
